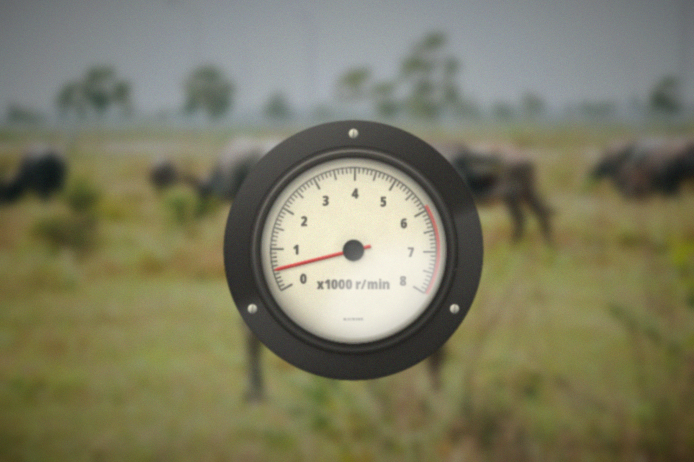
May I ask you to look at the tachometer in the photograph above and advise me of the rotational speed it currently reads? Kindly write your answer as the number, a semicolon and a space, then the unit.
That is 500; rpm
